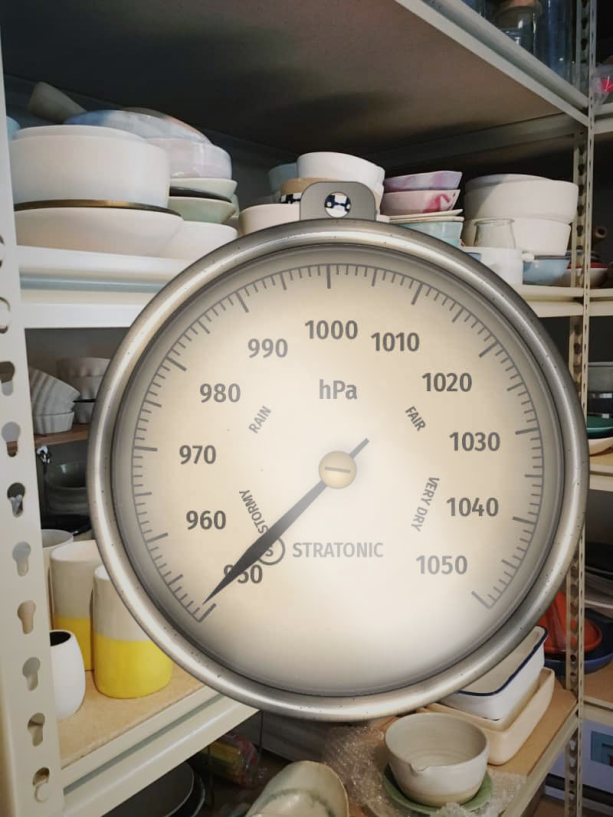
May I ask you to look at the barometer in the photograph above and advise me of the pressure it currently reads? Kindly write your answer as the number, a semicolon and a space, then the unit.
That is 951; hPa
